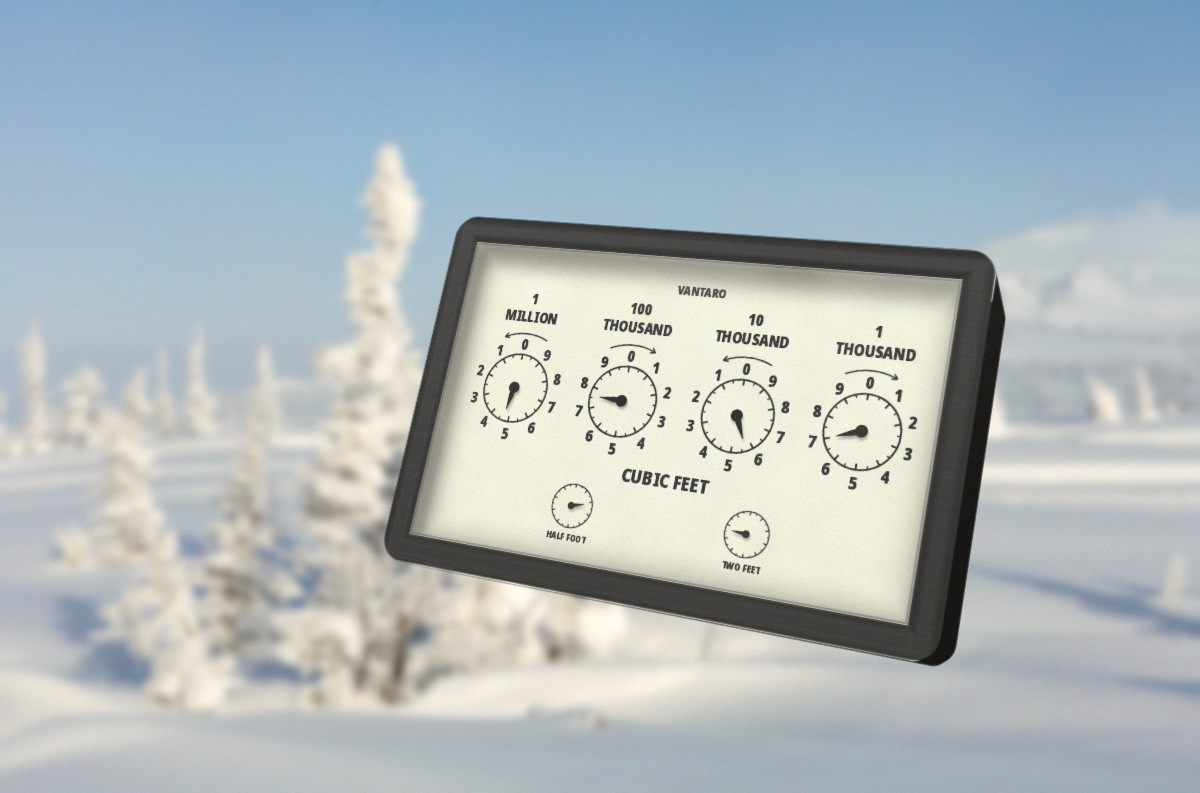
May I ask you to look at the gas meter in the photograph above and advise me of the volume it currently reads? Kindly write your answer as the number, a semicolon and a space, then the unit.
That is 475700; ft³
